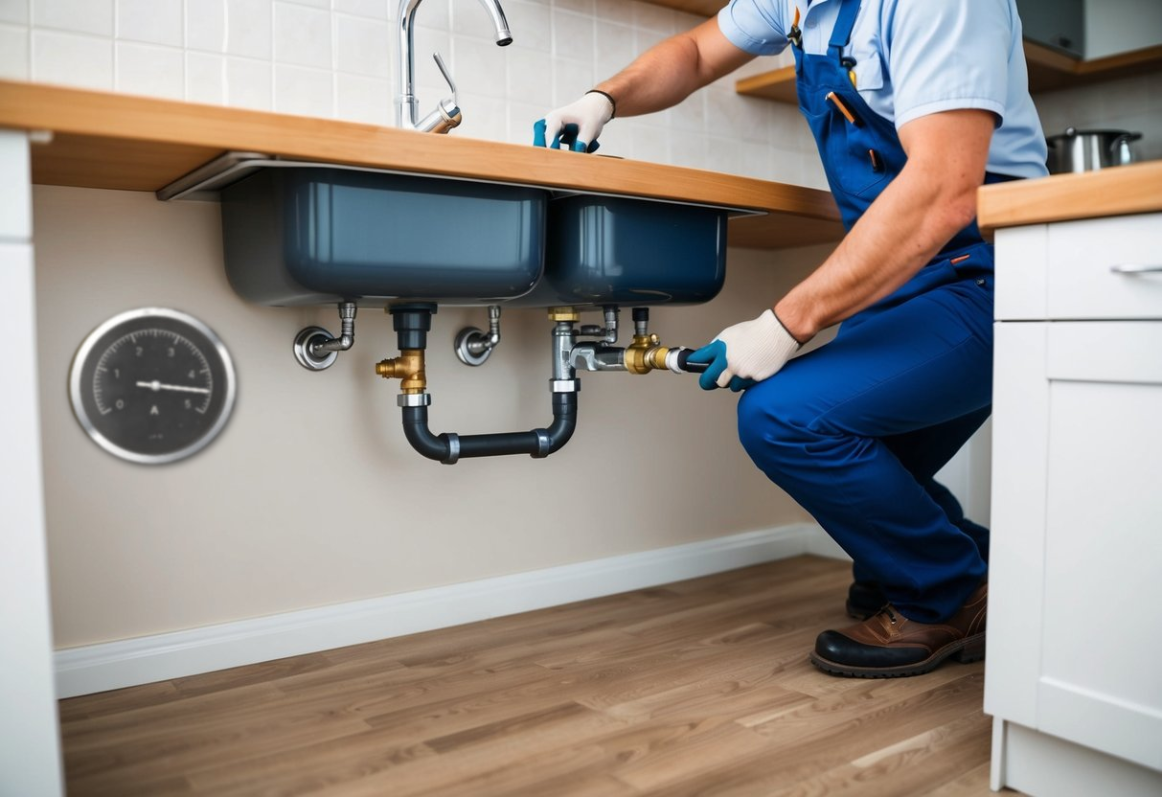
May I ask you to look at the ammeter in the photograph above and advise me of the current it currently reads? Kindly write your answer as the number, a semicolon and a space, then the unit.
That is 4.5; A
